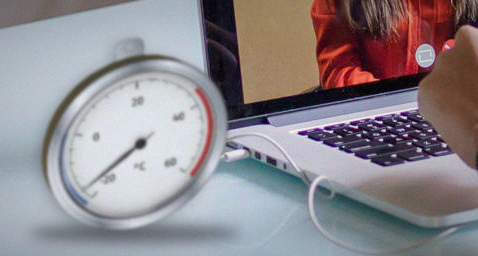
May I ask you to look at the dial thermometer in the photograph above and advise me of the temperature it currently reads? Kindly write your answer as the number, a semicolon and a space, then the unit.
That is -16; °C
